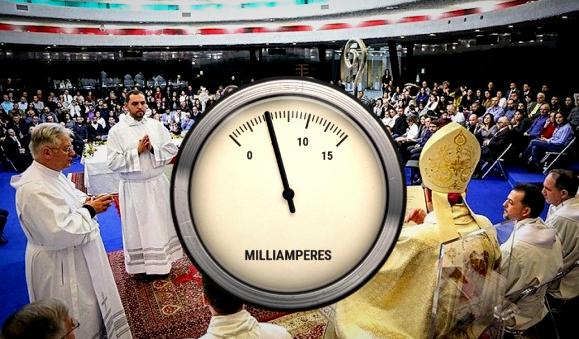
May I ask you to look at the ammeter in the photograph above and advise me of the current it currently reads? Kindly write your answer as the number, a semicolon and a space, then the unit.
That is 5; mA
